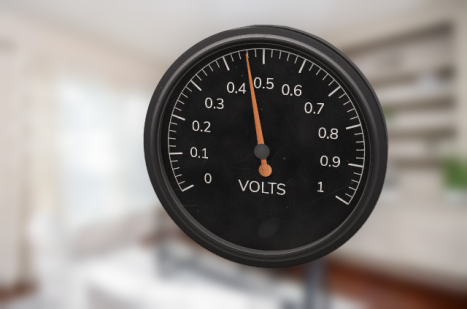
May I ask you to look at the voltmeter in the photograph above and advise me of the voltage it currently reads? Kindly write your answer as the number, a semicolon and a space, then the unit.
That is 0.46; V
